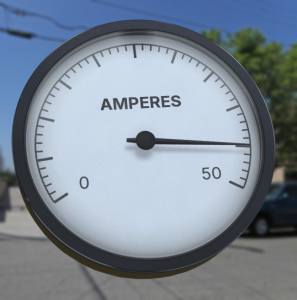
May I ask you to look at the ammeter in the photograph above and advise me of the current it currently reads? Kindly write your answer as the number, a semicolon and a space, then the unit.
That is 45; A
